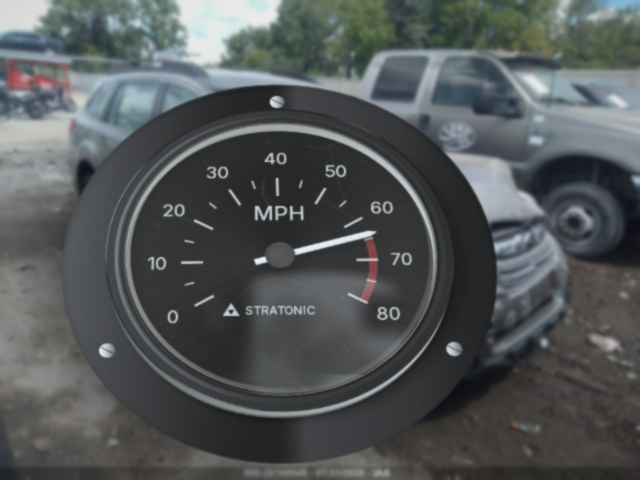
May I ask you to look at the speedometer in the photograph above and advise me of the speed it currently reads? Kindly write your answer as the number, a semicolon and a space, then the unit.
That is 65; mph
